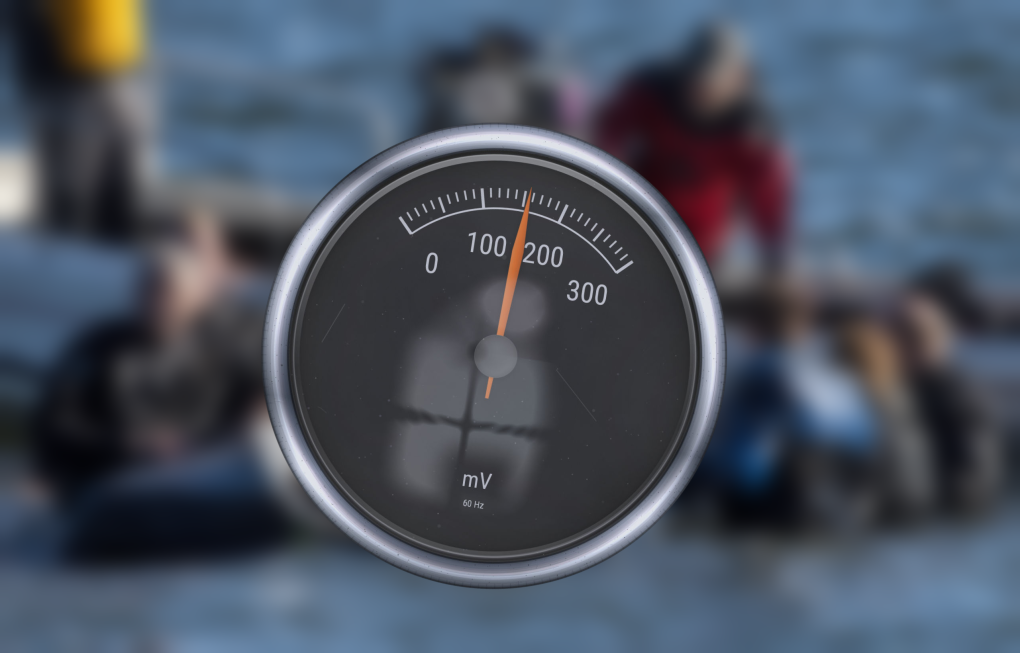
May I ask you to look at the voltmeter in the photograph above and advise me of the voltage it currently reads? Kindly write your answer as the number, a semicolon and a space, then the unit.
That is 155; mV
